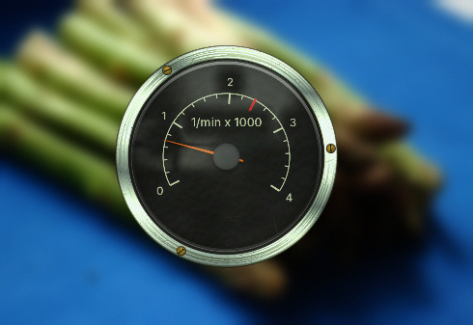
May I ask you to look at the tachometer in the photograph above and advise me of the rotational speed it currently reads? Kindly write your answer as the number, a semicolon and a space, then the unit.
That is 700; rpm
